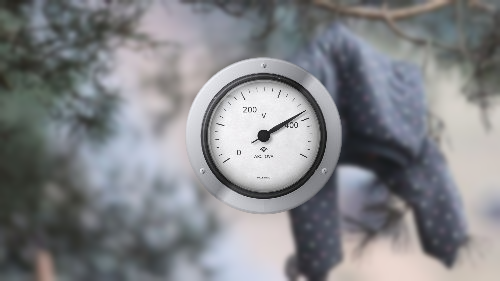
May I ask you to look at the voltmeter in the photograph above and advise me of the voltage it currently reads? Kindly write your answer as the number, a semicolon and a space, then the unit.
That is 380; V
